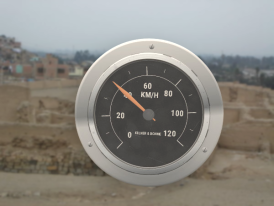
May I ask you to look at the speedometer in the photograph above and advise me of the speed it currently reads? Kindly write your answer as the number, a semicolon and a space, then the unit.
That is 40; km/h
